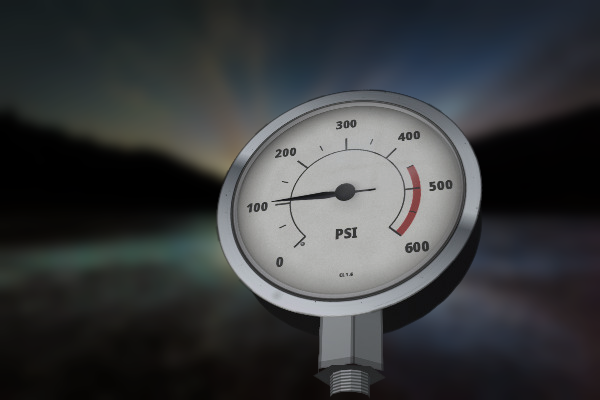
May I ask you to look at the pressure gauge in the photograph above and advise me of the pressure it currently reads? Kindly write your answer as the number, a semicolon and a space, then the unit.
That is 100; psi
